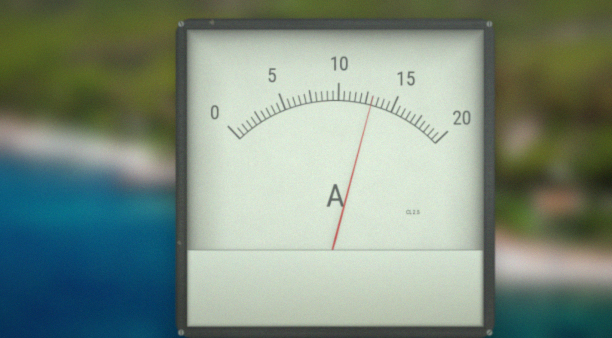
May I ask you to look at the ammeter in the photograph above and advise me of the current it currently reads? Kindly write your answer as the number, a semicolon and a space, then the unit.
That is 13; A
